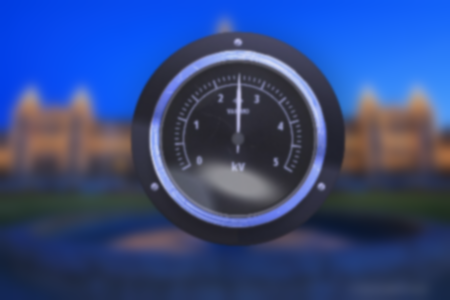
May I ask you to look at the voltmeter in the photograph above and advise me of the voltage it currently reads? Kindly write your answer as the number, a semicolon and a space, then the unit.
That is 2.5; kV
